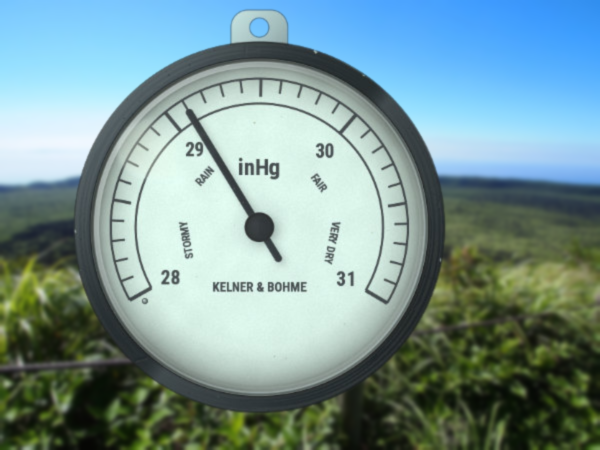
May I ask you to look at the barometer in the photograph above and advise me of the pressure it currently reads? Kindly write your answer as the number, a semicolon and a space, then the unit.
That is 29.1; inHg
